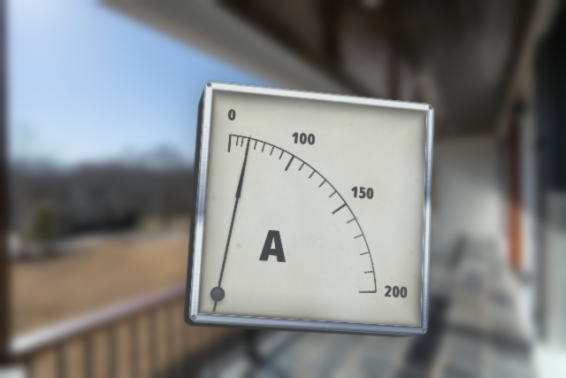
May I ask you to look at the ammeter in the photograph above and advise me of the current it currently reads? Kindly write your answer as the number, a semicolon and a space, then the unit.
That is 50; A
